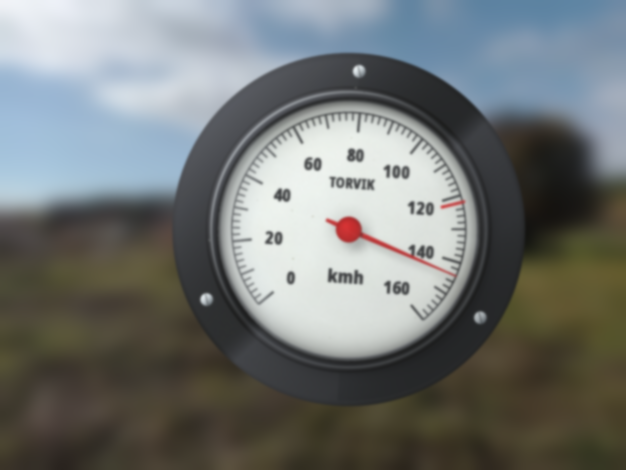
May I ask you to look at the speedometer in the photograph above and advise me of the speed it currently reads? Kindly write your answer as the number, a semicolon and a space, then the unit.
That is 144; km/h
